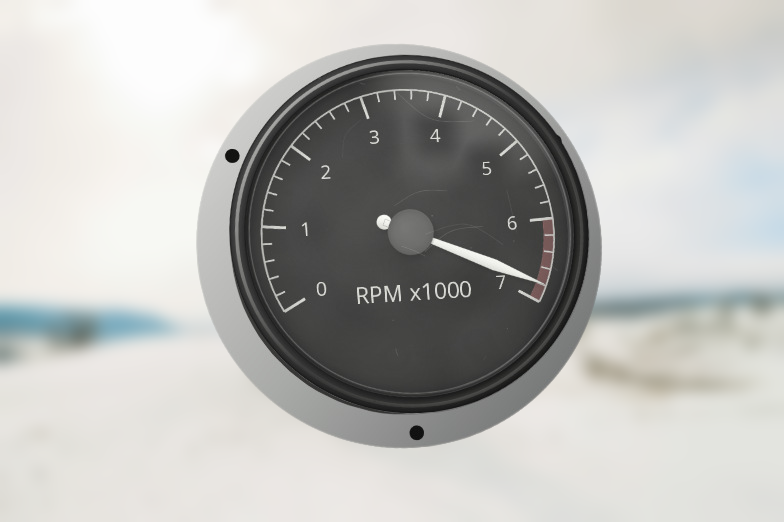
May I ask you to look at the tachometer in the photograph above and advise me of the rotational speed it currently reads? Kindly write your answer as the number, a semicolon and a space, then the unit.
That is 6800; rpm
